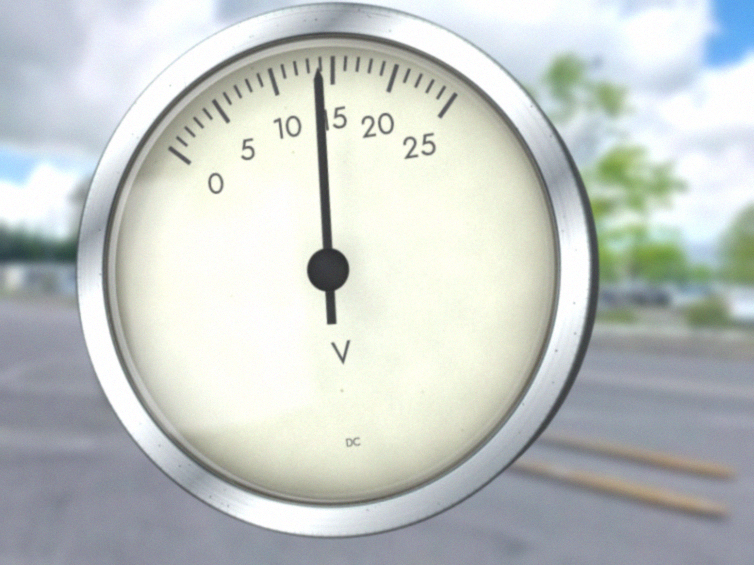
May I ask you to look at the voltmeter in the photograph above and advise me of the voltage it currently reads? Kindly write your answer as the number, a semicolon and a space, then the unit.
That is 14; V
